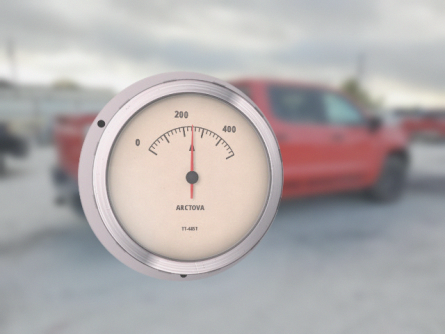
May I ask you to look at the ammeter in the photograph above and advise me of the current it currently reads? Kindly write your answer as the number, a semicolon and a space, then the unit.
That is 240; A
